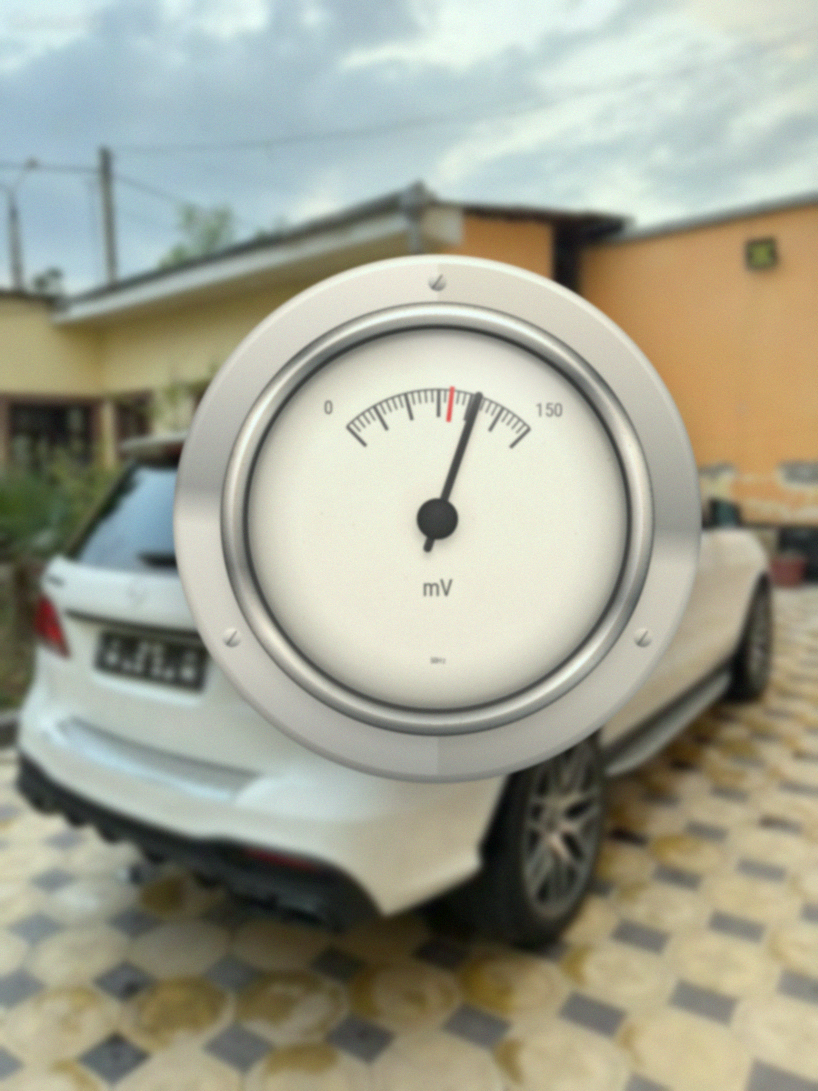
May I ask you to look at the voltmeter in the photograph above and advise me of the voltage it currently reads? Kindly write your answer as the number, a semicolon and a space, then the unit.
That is 105; mV
